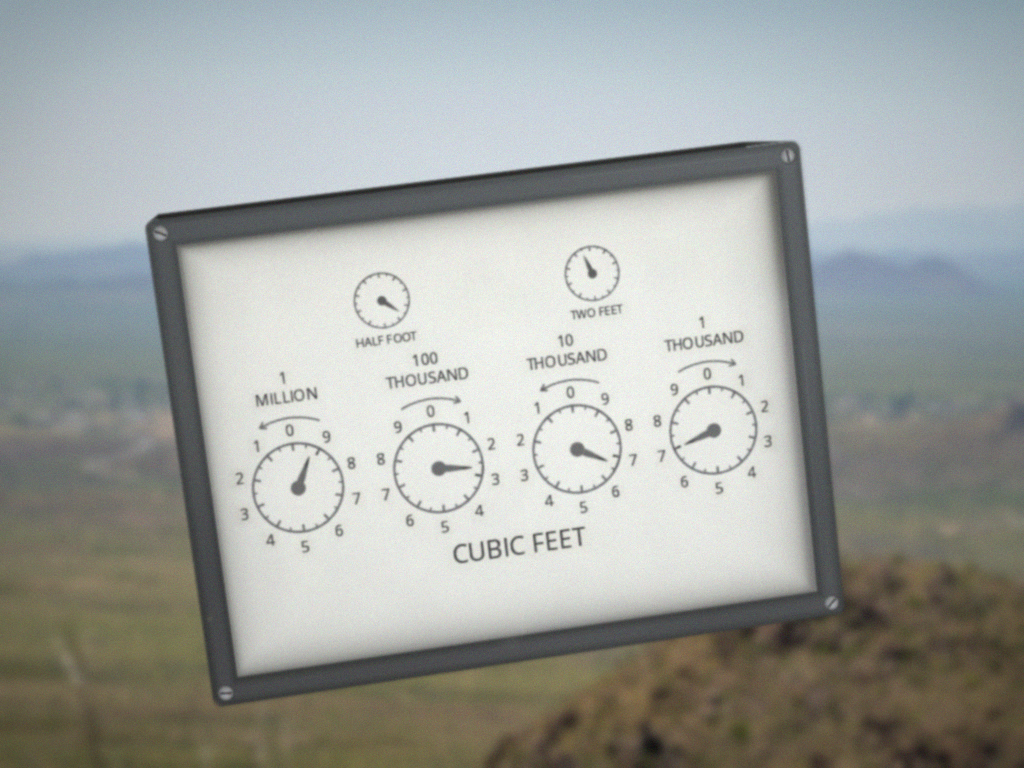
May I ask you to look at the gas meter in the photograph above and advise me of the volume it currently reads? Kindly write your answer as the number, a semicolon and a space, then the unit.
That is 926700; ft³
